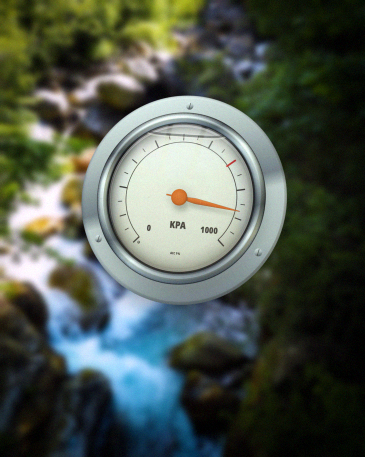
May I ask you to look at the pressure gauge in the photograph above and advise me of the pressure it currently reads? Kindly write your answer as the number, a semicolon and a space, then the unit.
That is 875; kPa
